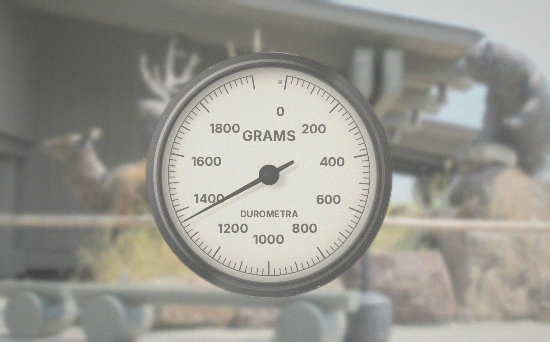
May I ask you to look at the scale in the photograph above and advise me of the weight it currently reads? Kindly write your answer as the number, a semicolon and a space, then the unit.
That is 1360; g
